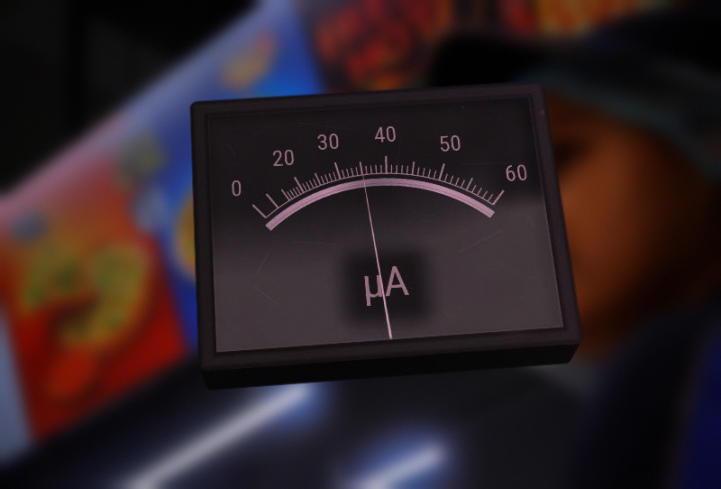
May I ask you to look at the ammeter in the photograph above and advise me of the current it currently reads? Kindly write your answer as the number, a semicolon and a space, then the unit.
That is 35; µA
